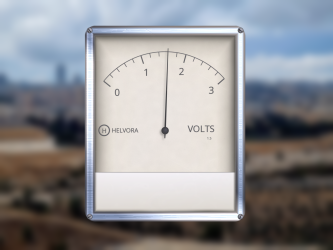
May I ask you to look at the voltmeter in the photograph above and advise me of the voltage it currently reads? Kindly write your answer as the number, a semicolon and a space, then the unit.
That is 1.6; V
